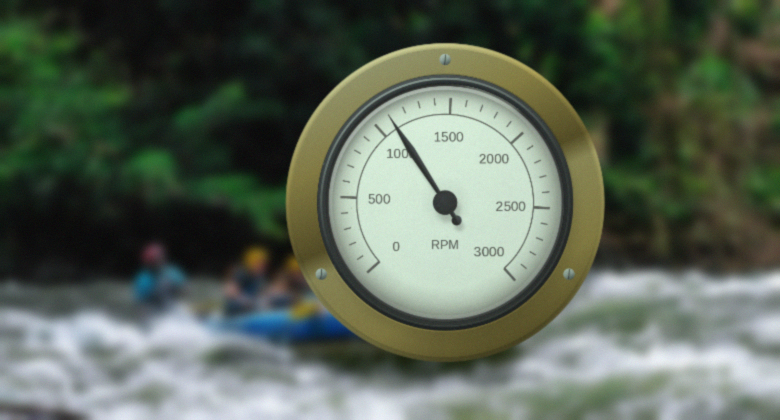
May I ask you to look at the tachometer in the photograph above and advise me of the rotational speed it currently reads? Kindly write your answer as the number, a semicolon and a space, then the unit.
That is 1100; rpm
